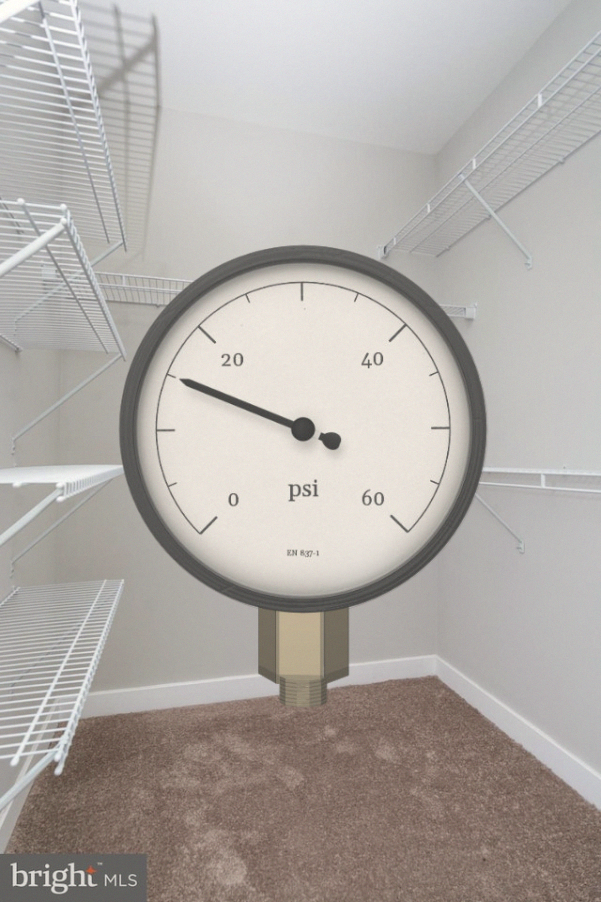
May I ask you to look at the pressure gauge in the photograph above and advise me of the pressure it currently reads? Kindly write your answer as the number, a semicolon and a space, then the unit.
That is 15; psi
